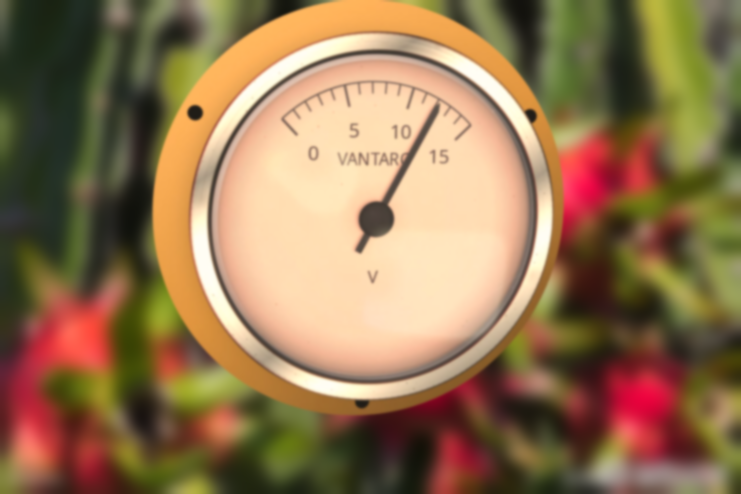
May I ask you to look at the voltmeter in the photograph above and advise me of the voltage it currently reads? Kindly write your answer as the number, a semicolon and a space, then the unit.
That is 12; V
